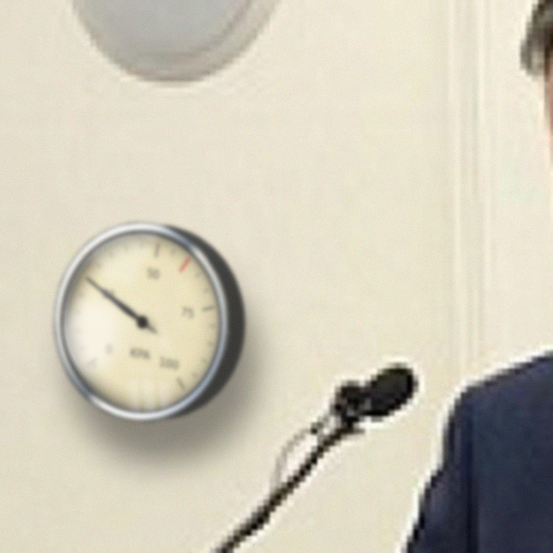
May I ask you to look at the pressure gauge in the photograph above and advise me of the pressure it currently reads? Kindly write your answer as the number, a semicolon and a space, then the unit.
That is 25; kPa
